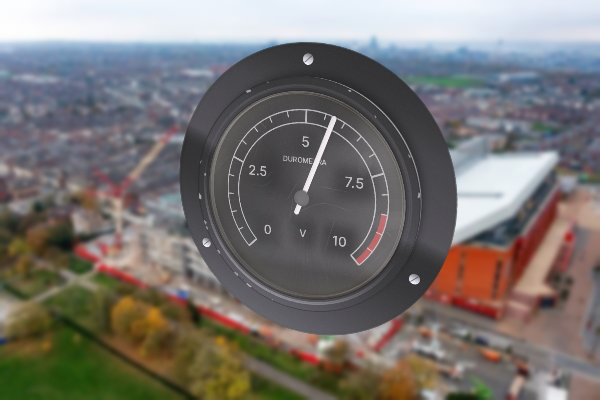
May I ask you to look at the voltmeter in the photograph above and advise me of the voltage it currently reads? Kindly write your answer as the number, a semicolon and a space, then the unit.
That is 5.75; V
